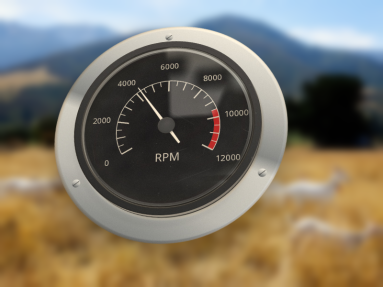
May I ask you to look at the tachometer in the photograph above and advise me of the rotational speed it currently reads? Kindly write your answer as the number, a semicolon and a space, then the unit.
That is 4250; rpm
